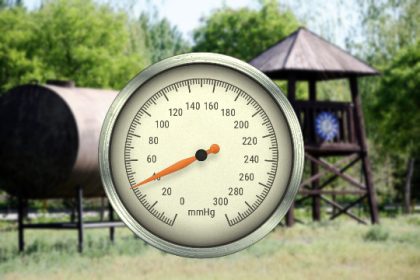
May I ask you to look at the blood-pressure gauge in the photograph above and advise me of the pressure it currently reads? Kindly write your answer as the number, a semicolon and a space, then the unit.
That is 40; mmHg
